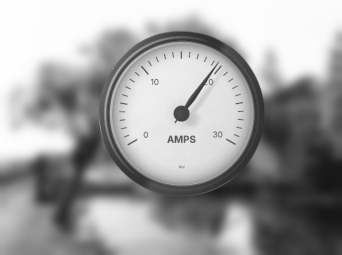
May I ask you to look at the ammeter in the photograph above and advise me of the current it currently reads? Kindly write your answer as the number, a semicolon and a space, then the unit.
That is 19.5; A
